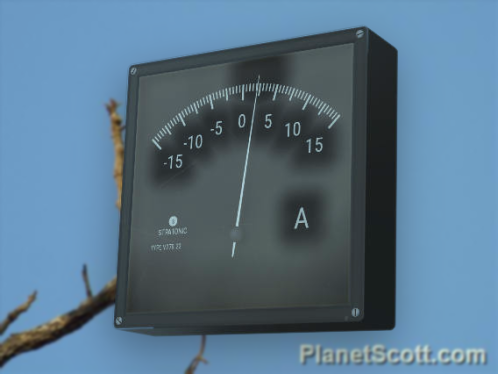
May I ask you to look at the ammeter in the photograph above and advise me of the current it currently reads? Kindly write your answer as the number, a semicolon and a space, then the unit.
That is 2.5; A
